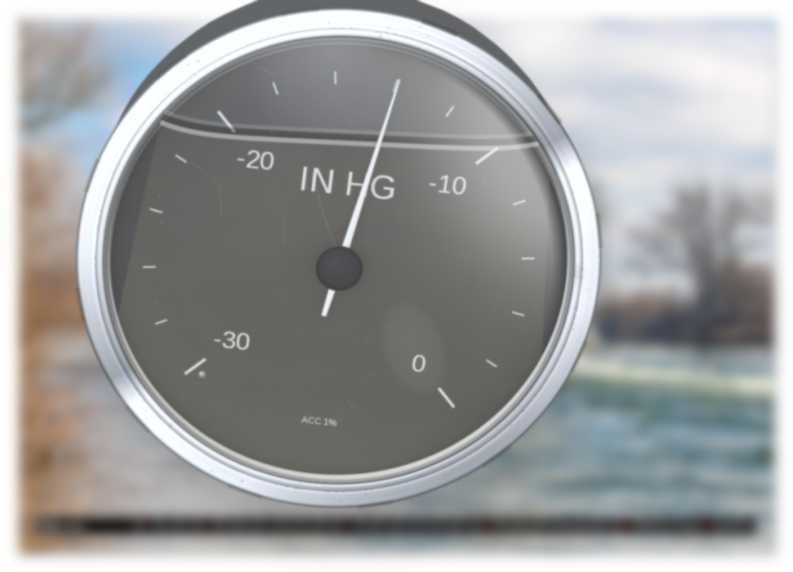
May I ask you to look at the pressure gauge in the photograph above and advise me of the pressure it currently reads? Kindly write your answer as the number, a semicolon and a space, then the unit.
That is -14; inHg
